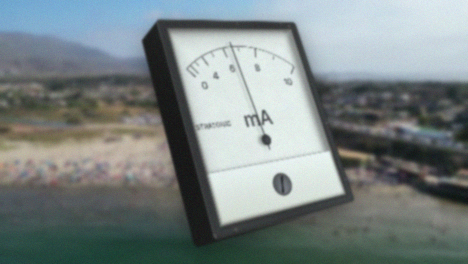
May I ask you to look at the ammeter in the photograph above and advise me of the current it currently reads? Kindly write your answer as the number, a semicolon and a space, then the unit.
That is 6.5; mA
